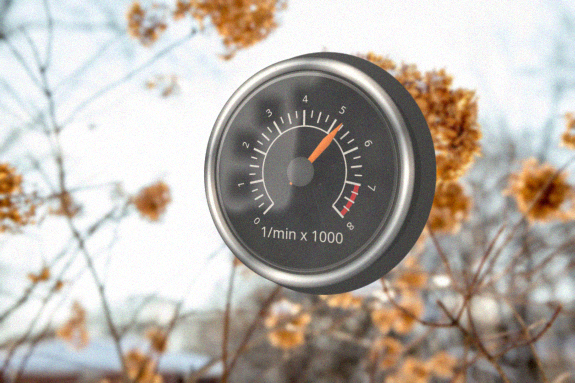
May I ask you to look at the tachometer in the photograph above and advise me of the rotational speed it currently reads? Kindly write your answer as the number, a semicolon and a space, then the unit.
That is 5250; rpm
